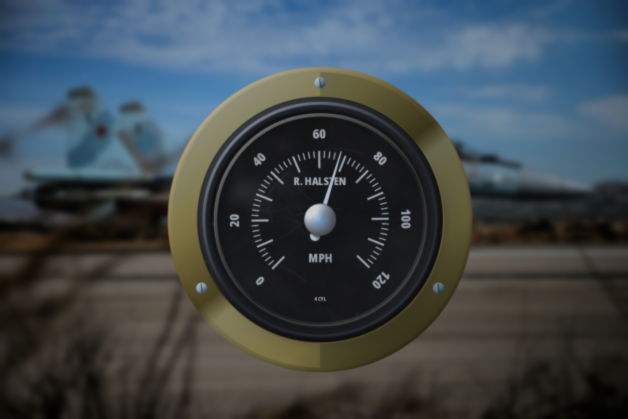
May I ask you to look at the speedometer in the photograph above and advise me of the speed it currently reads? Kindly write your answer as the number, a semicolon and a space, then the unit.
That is 68; mph
